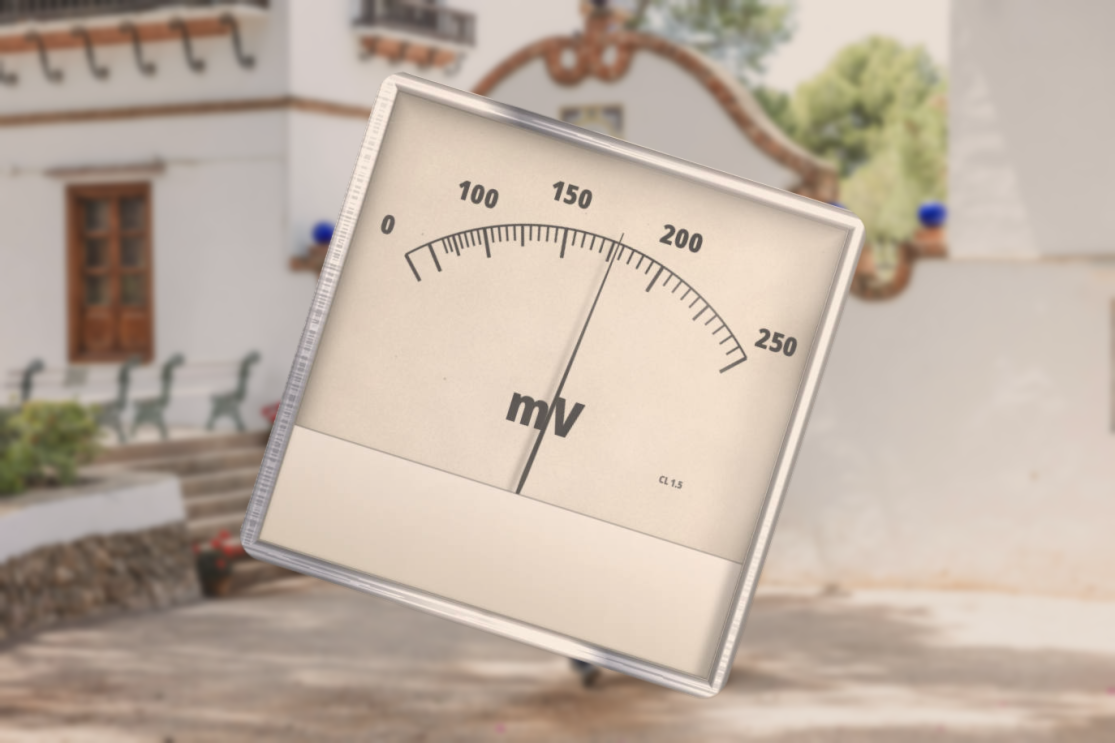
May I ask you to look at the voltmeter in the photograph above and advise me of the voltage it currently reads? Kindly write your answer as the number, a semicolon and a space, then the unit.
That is 177.5; mV
